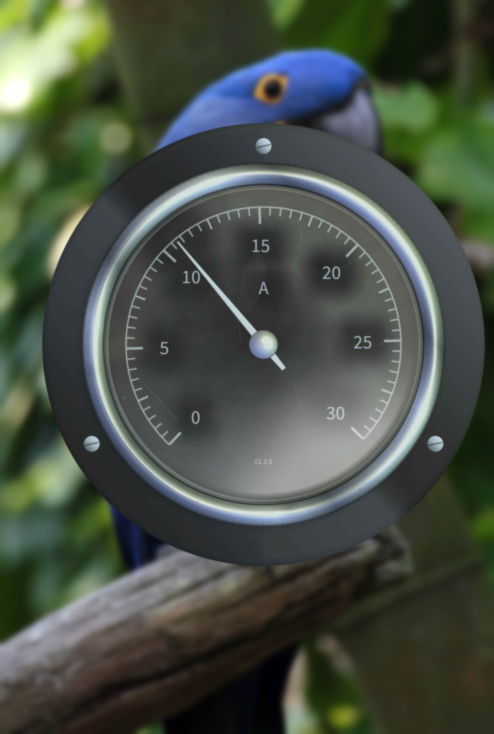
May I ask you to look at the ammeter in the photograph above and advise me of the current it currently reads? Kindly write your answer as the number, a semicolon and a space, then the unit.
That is 10.75; A
